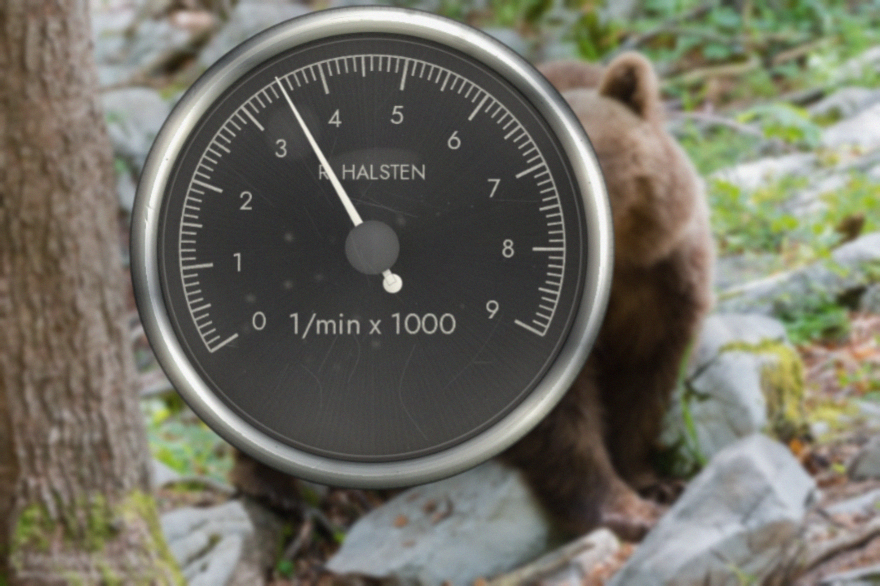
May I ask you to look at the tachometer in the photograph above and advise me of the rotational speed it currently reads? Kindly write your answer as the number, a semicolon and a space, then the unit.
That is 3500; rpm
